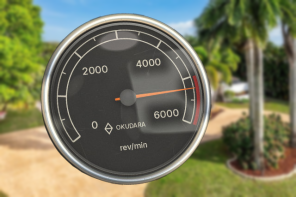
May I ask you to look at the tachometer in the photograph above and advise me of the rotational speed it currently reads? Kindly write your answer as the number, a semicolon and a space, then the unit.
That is 5250; rpm
